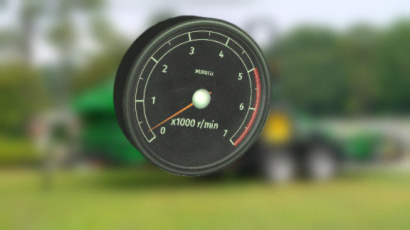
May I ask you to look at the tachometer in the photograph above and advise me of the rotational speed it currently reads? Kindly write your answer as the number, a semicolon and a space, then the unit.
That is 250; rpm
